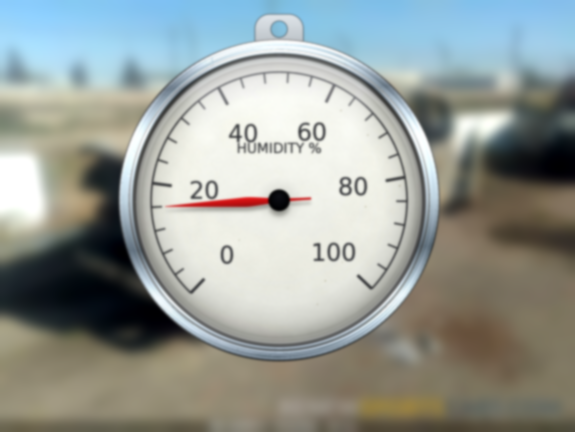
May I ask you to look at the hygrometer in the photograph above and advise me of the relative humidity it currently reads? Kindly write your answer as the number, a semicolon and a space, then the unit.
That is 16; %
